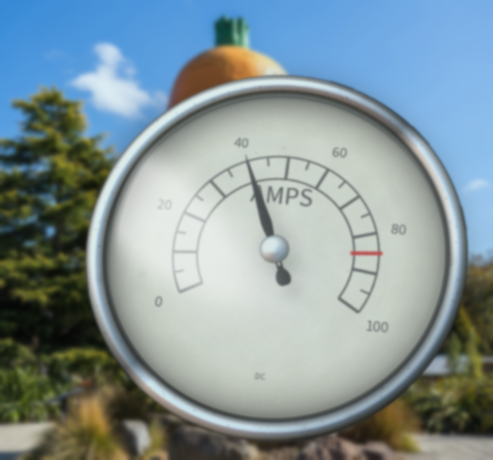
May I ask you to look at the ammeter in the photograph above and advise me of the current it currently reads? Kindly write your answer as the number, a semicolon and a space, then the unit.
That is 40; A
